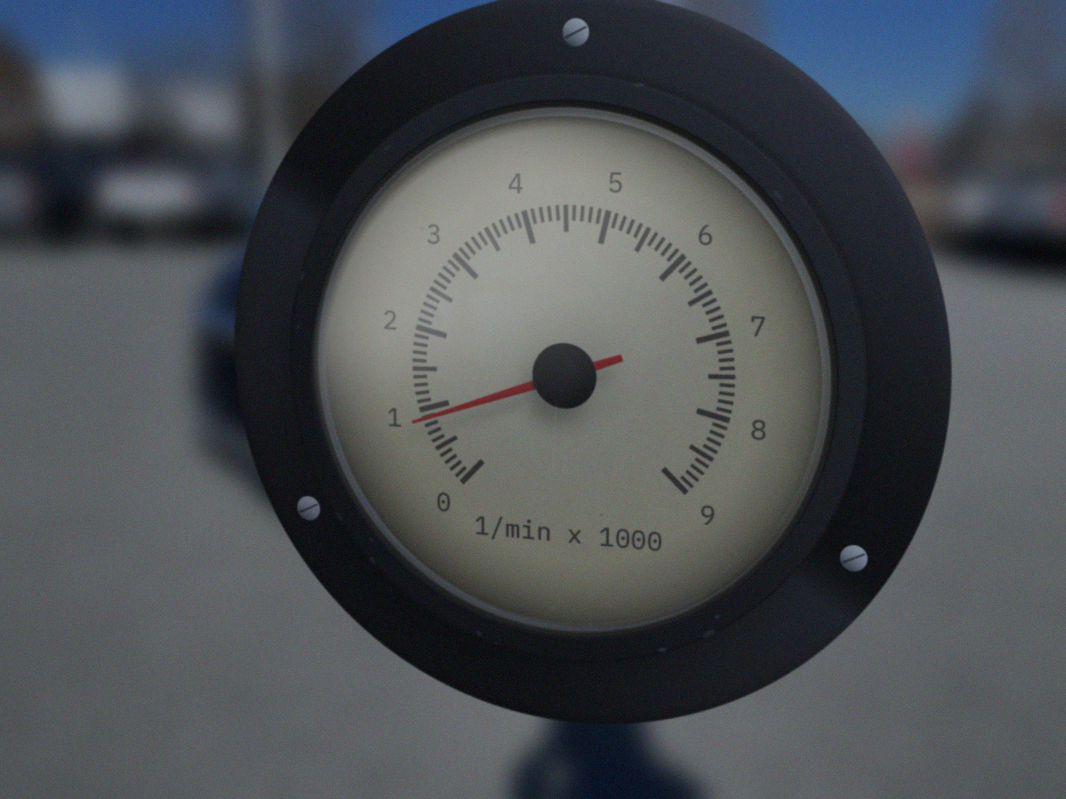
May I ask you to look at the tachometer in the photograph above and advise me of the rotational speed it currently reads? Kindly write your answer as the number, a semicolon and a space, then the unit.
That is 900; rpm
